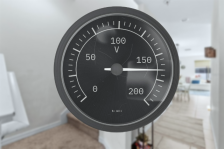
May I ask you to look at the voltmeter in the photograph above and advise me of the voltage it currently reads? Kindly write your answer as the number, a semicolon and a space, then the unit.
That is 165; V
